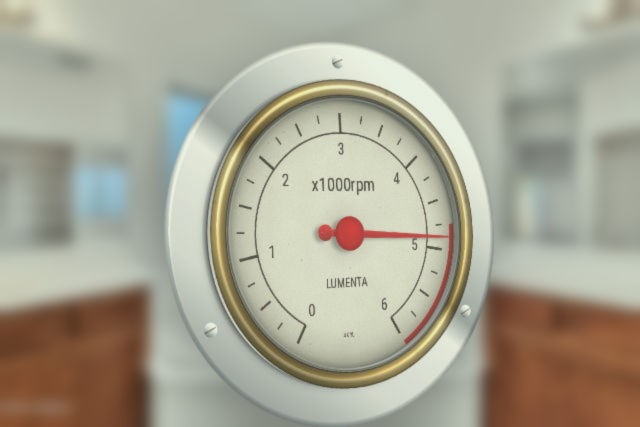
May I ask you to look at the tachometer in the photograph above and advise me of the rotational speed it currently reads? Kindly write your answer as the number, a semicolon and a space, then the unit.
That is 4875; rpm
